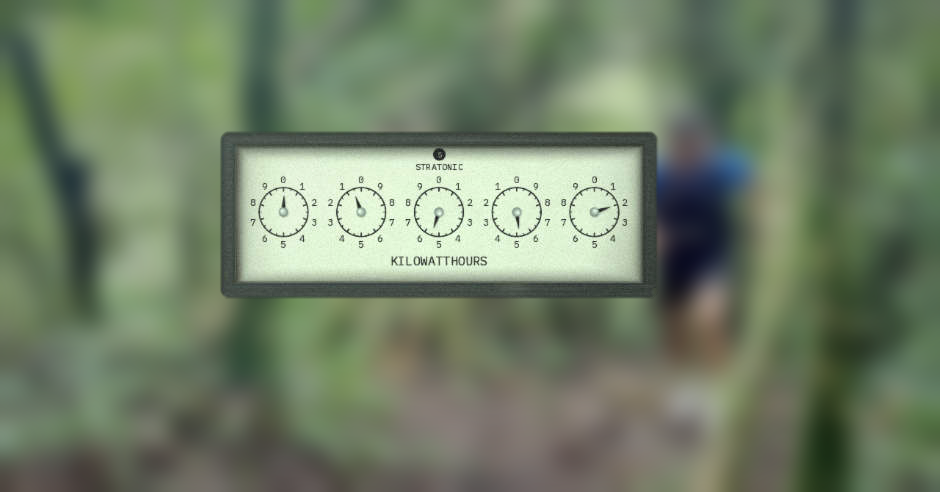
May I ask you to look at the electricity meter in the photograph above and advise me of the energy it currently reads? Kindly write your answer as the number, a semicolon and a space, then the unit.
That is 552; kWh
